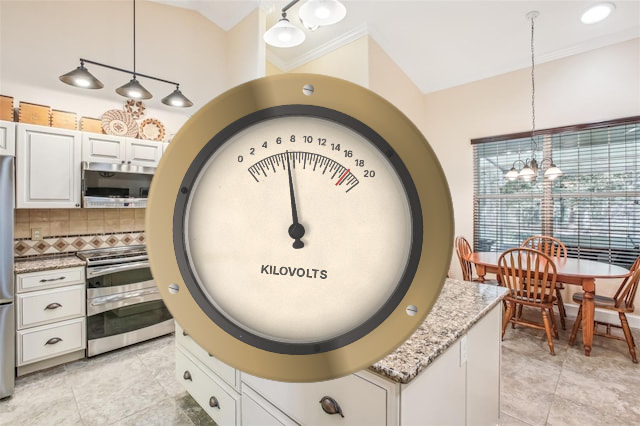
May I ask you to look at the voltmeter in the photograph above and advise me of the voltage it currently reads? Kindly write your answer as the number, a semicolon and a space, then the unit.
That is 7; kV
